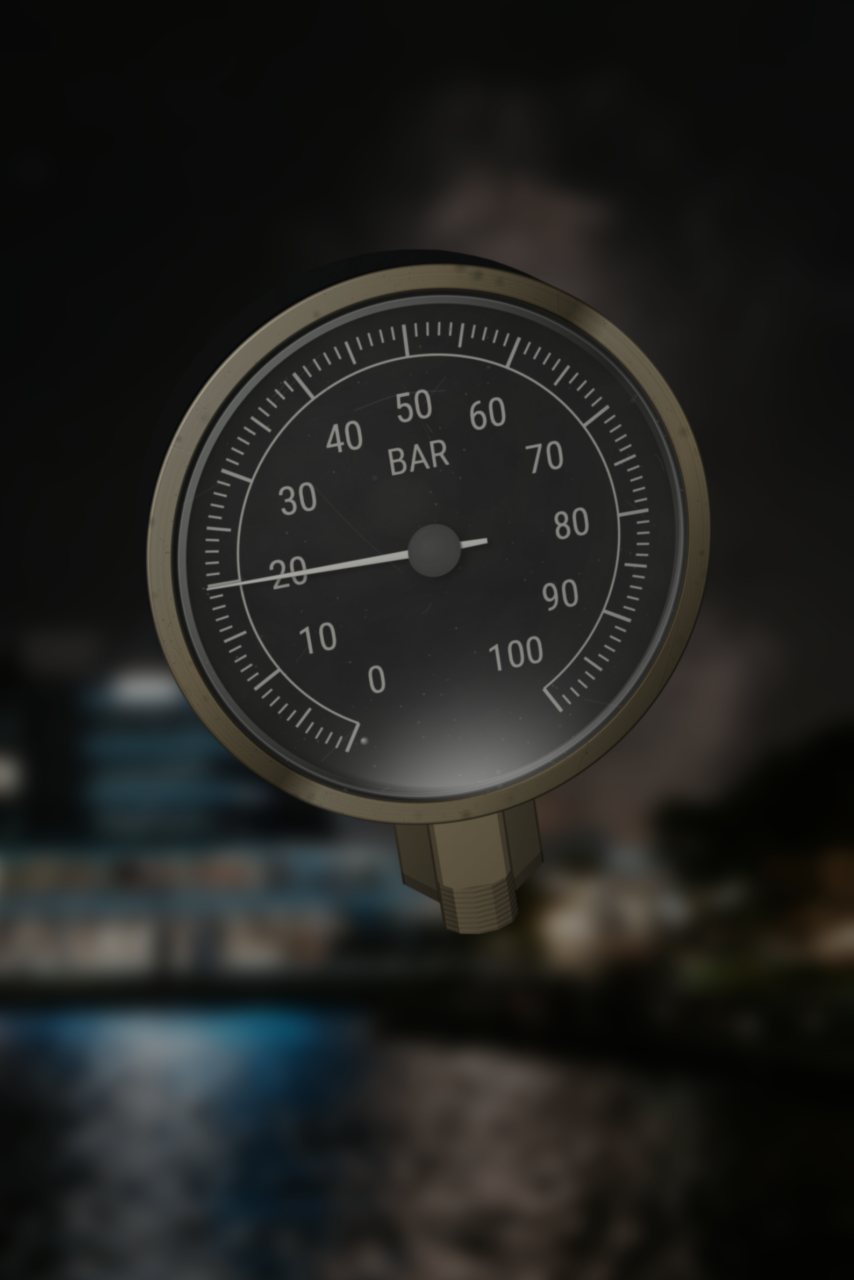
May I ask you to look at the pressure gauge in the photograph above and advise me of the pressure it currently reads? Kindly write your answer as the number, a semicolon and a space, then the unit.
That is 20; bar
